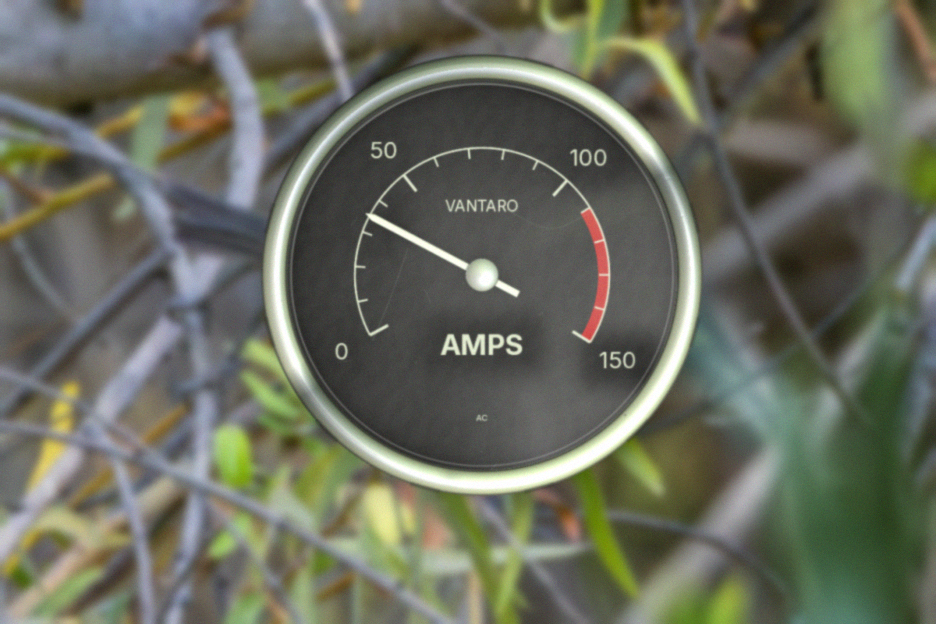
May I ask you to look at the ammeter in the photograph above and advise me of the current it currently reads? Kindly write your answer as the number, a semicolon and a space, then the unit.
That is 35; A
